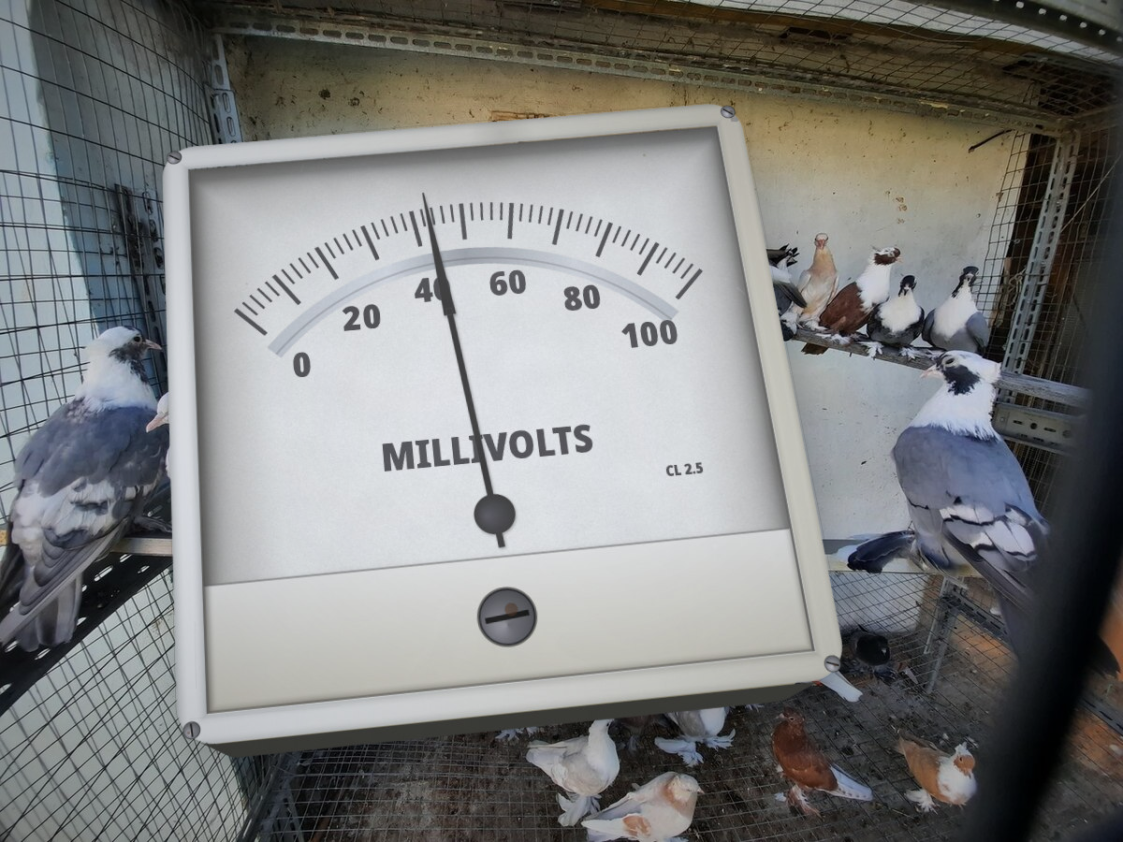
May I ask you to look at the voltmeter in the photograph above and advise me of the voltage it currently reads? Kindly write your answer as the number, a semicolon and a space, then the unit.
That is 43; mV
